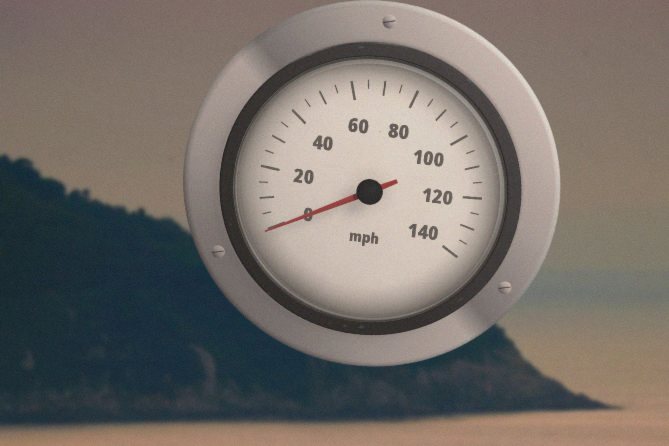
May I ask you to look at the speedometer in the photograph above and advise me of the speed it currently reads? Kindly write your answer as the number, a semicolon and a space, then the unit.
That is 0; mph
